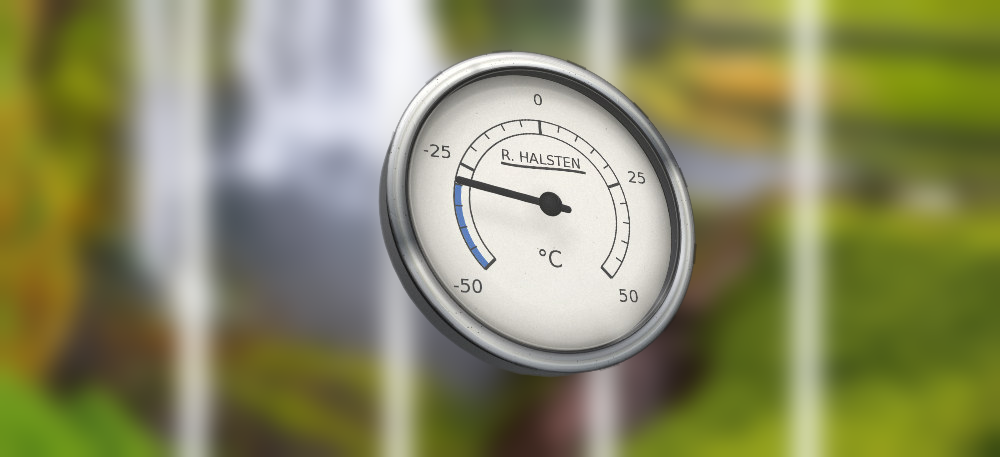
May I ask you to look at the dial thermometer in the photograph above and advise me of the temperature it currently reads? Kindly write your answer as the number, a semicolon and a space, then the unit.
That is -30; °C
